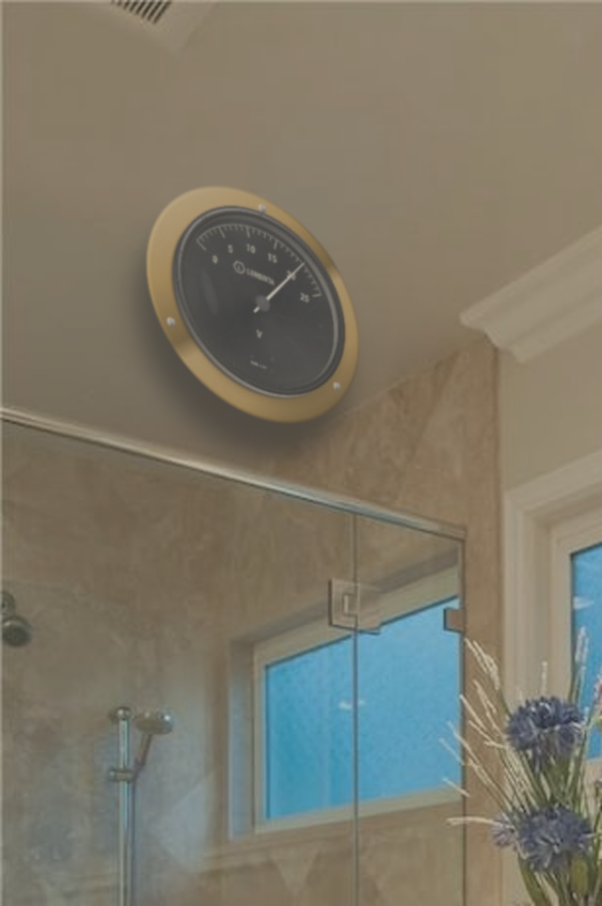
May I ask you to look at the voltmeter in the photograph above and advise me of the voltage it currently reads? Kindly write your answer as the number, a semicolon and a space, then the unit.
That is 20; V
